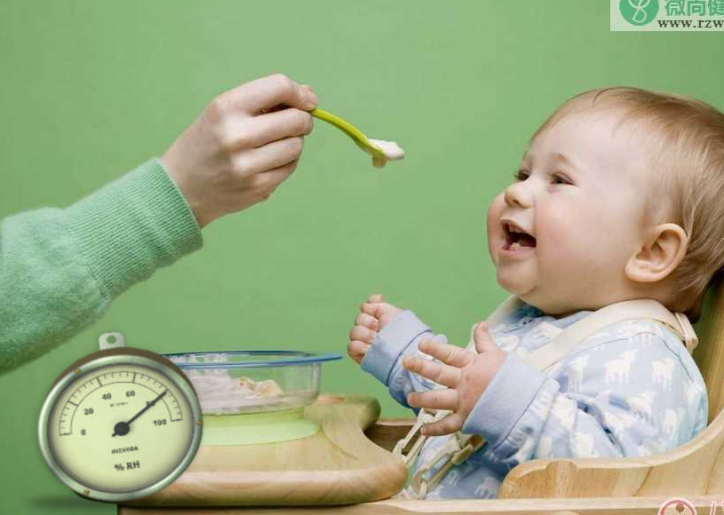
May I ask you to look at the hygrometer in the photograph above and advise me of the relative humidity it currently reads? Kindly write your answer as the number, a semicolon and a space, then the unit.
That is 80; %
